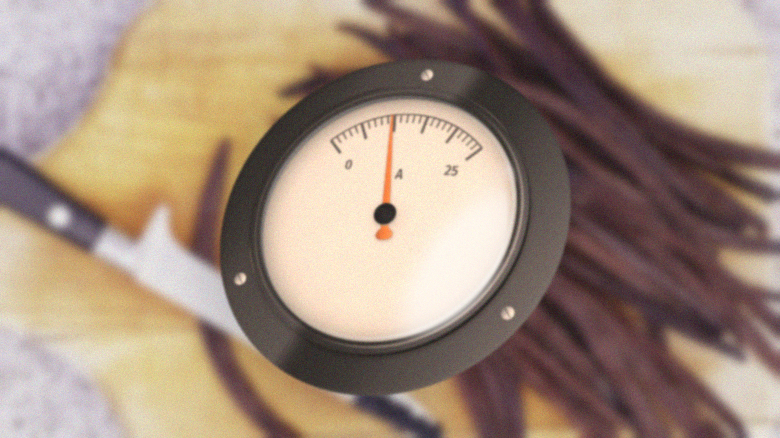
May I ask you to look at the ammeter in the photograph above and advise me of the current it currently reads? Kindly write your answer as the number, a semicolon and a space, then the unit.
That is 10; A
